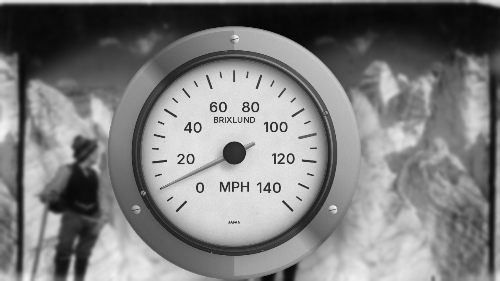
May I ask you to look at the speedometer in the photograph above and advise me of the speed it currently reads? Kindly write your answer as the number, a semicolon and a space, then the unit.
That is 10; mph
